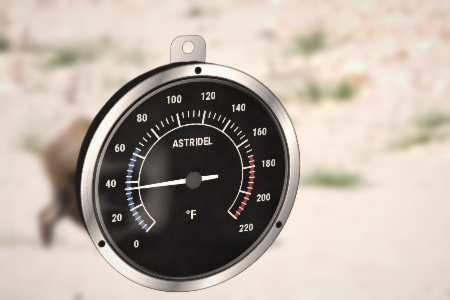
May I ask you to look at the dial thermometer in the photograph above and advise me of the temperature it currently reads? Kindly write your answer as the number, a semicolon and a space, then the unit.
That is 36; °F
